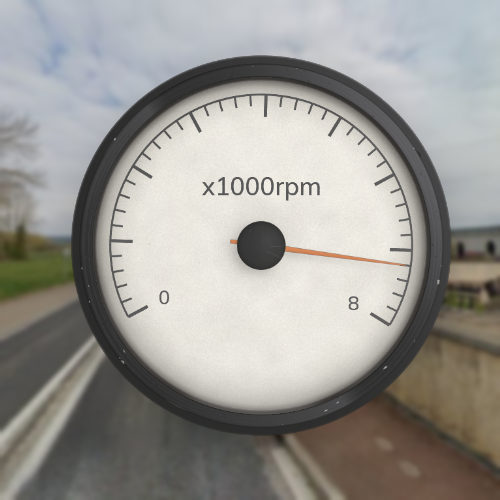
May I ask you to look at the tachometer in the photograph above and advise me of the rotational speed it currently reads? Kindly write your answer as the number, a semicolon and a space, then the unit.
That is 7200; rpm
